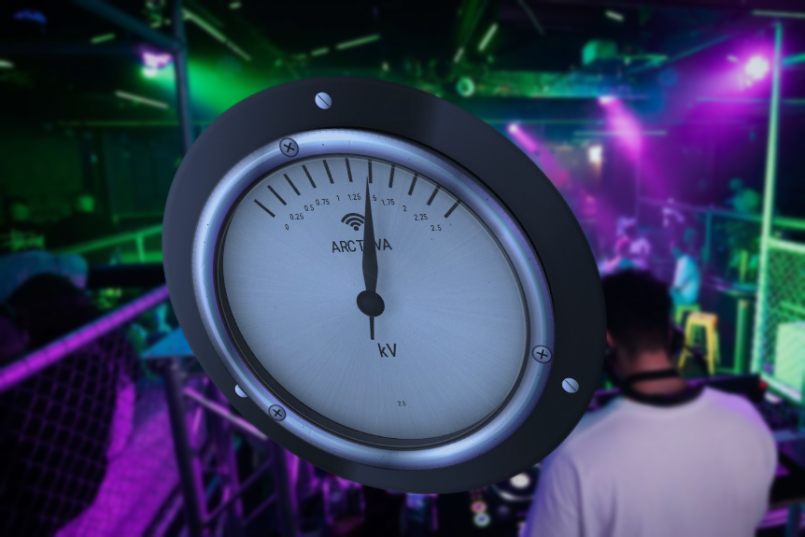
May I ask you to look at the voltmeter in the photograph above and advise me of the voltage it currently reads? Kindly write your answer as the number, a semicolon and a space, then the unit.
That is 1.5; kV
